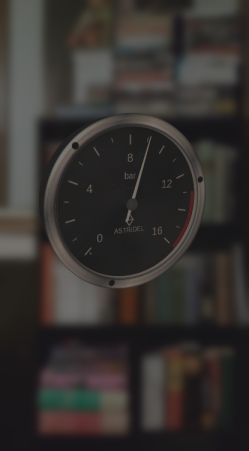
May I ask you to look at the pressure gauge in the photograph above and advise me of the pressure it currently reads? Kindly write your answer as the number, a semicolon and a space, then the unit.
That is 9; bar
